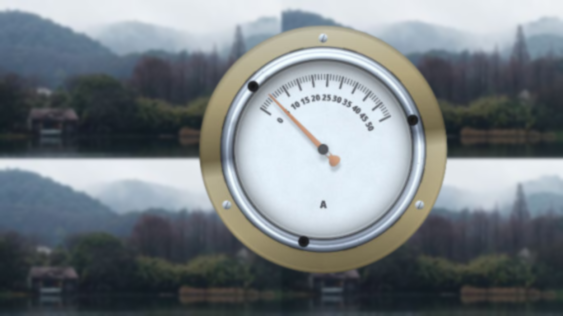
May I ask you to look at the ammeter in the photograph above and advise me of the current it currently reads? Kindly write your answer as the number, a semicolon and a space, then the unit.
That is 5; A
